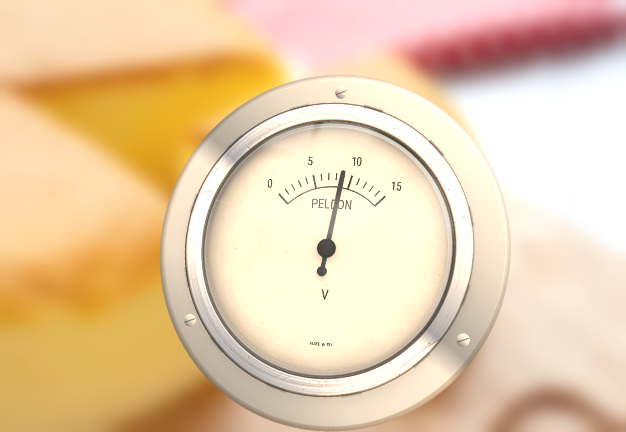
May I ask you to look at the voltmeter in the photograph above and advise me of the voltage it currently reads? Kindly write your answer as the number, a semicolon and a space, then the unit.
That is 9; V
